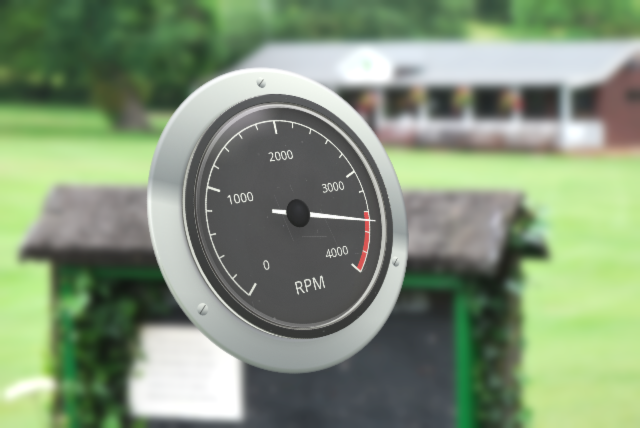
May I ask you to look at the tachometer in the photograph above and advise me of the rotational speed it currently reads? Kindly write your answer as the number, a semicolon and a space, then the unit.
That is 3500; rpm
